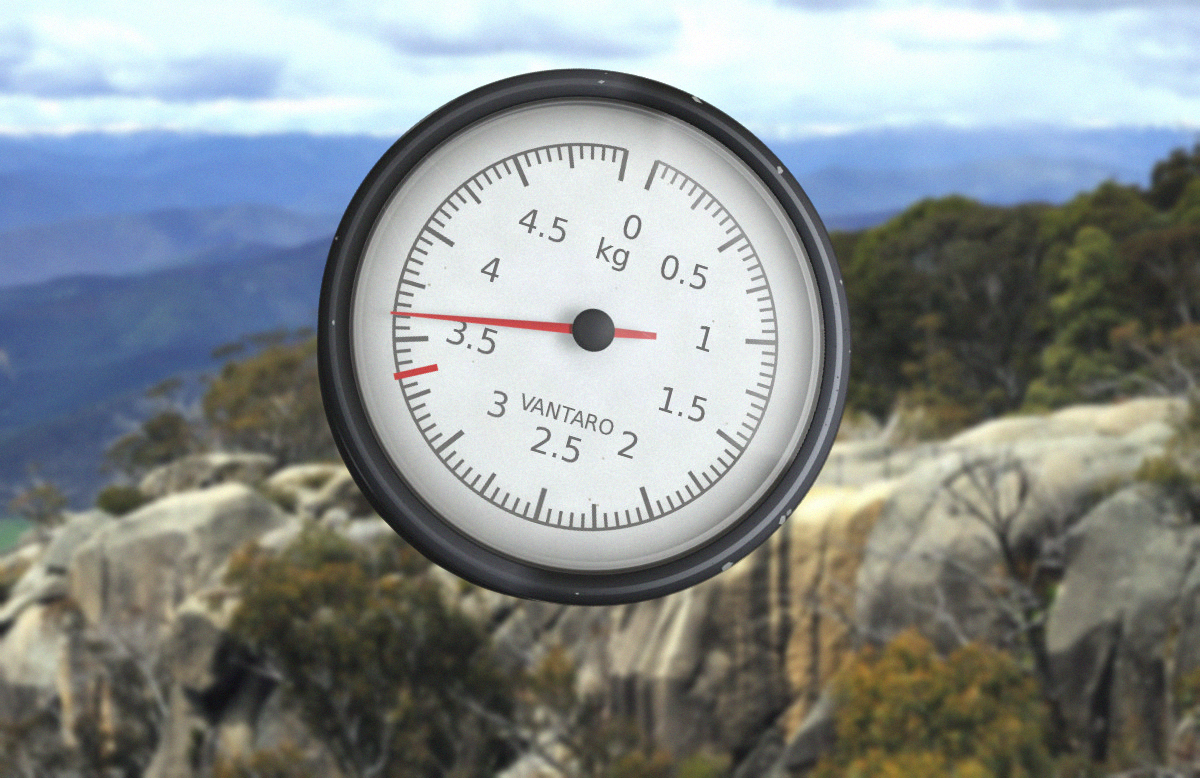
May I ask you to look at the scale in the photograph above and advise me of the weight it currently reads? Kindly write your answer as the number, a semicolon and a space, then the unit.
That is 3.6; kg
